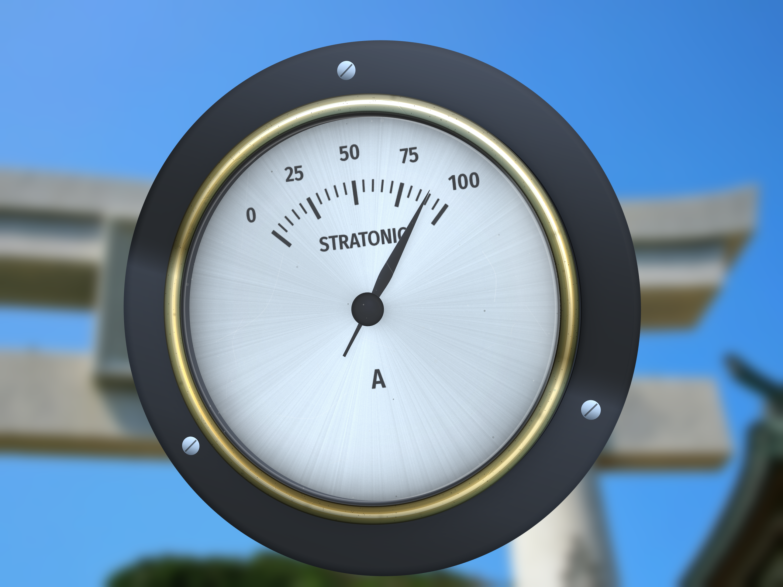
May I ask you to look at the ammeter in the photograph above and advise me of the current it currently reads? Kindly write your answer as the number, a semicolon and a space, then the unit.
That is 90; A
